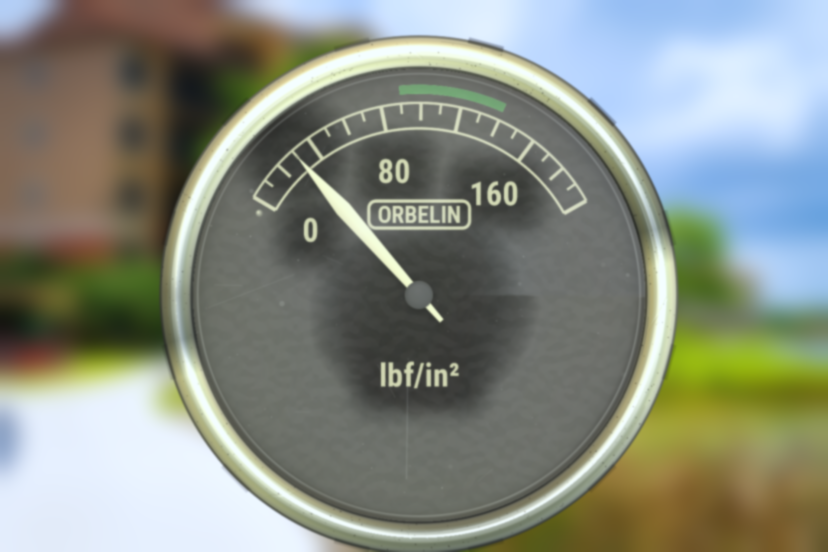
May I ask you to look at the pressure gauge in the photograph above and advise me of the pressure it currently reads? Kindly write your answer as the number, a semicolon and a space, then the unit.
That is 30; psi
